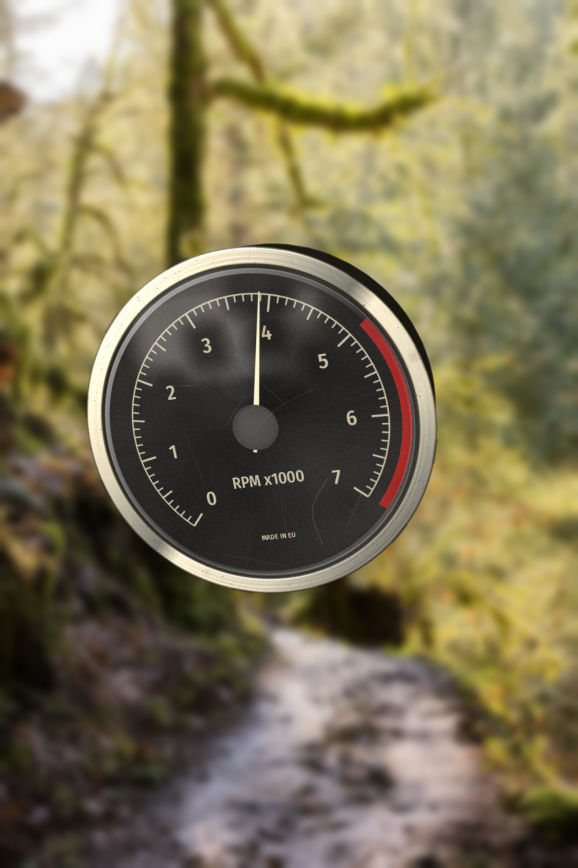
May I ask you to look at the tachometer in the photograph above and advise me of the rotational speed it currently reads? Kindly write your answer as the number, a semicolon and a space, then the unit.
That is 3900; rpm
